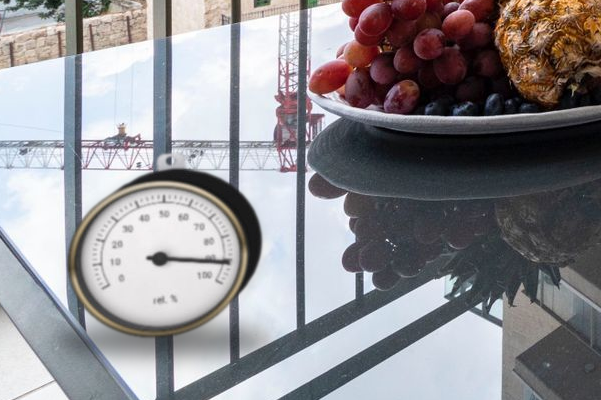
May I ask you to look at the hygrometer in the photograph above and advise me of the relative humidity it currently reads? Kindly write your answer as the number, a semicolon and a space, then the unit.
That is 90; %
